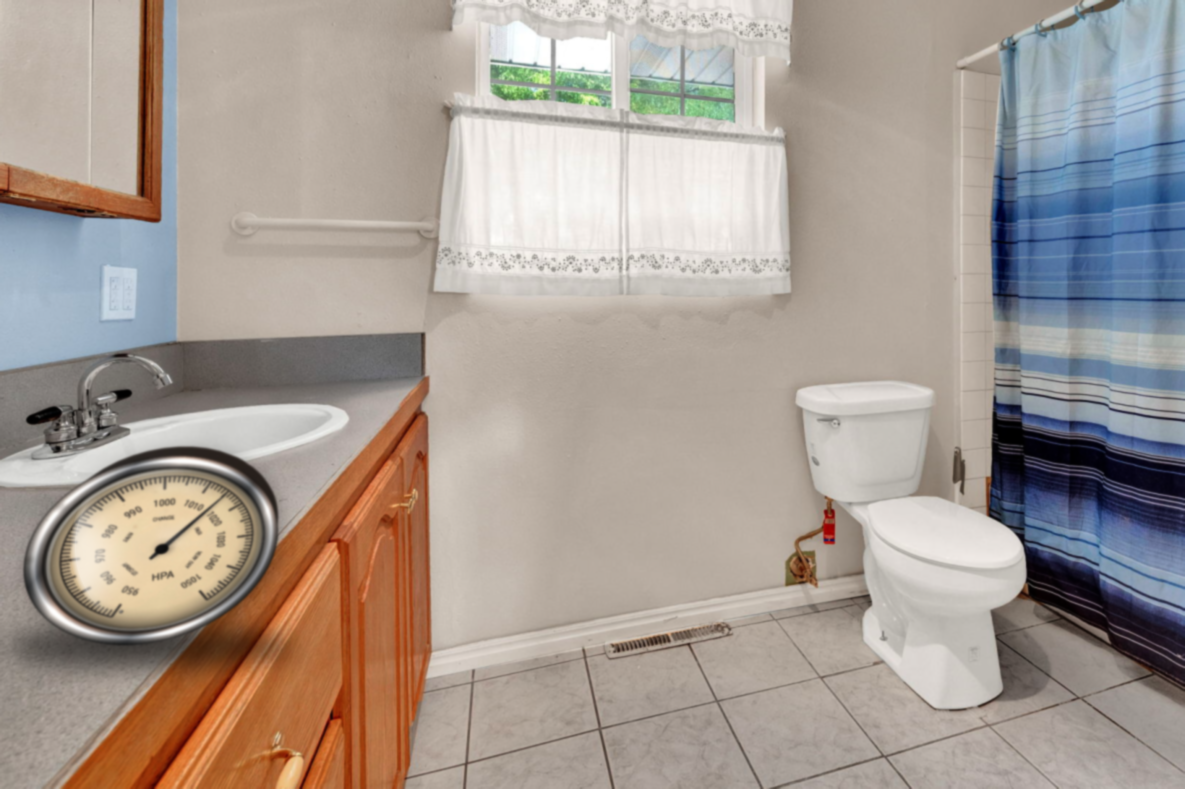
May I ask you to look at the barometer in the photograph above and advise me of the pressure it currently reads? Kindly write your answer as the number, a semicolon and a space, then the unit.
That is 1015; hPa
